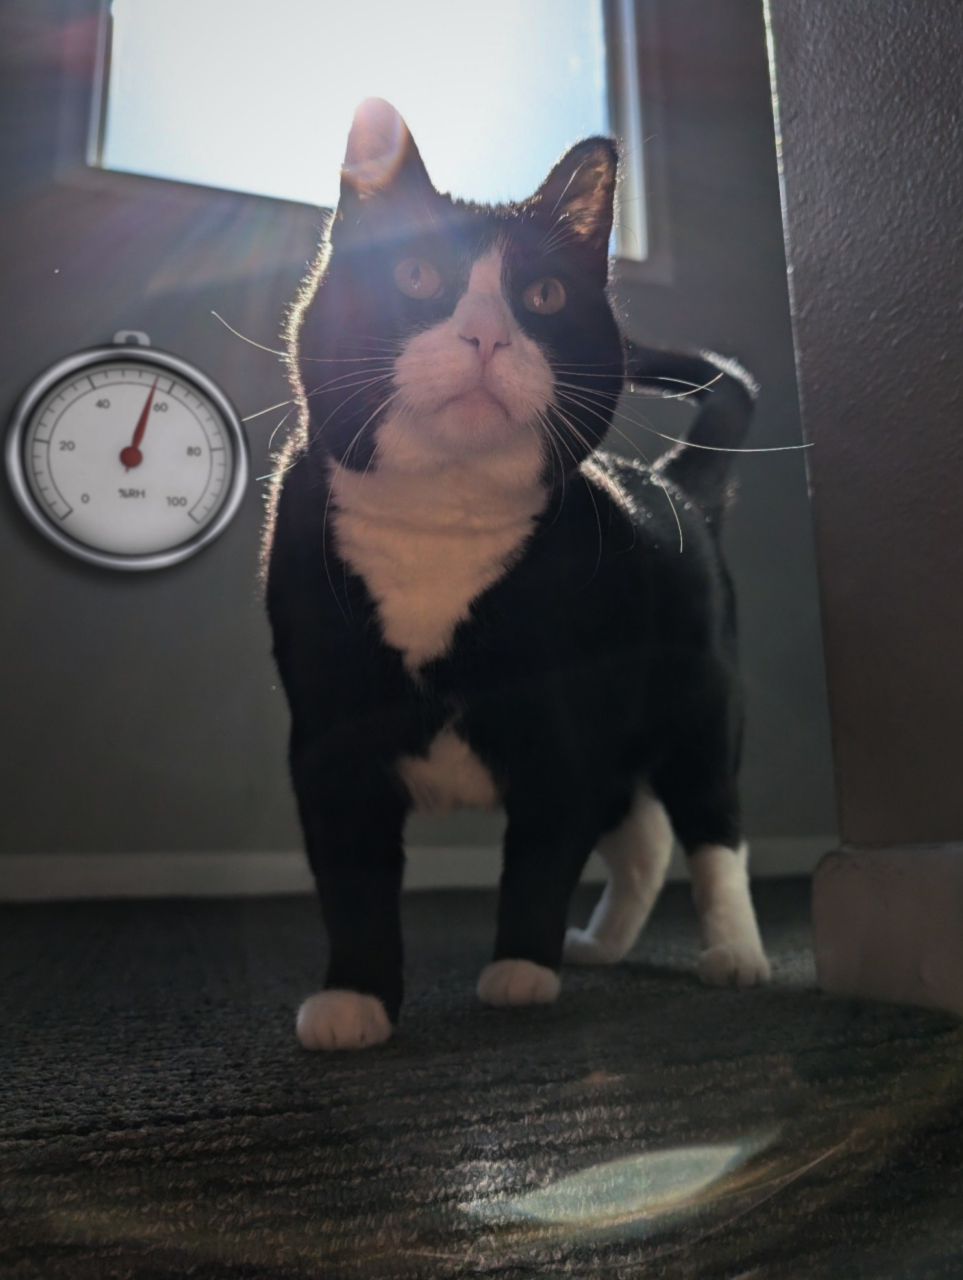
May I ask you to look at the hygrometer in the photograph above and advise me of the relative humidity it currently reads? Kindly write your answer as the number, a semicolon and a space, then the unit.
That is 56; %
